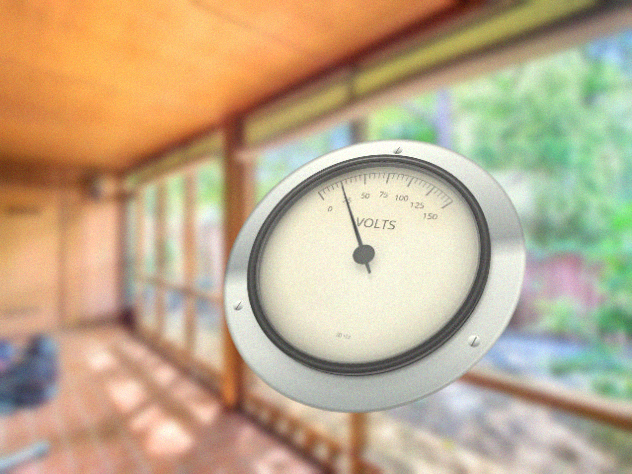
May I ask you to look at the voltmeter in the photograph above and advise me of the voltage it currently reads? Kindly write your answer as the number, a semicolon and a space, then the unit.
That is 25; V
